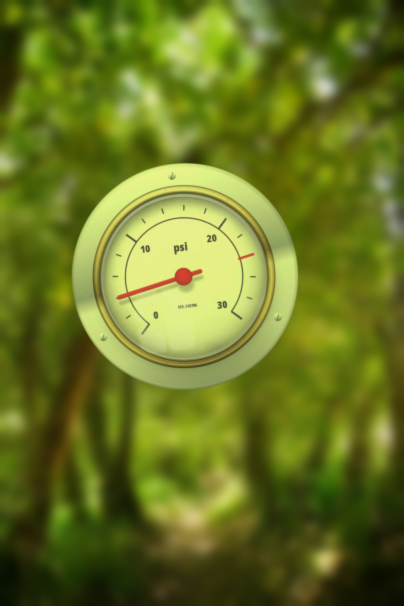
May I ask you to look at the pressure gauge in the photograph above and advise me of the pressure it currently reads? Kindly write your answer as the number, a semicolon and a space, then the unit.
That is 4; psi
